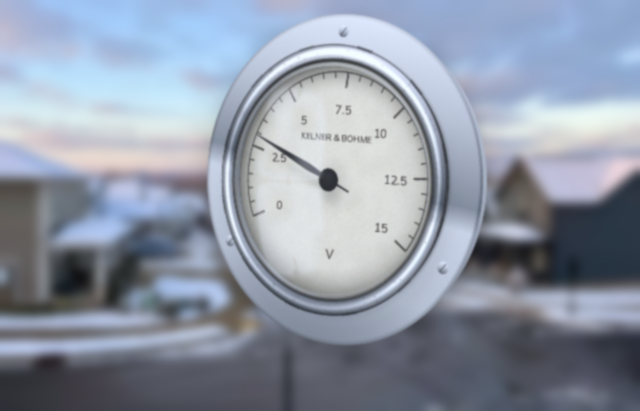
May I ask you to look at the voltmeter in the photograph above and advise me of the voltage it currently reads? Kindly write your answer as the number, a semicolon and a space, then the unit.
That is 3; V
